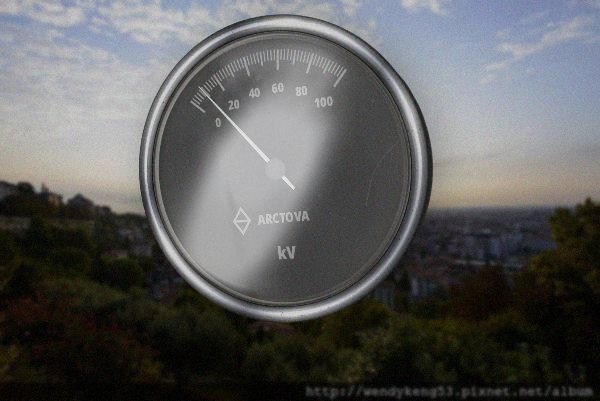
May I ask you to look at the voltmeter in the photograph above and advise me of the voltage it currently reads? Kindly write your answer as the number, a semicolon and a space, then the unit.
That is 10; kV
